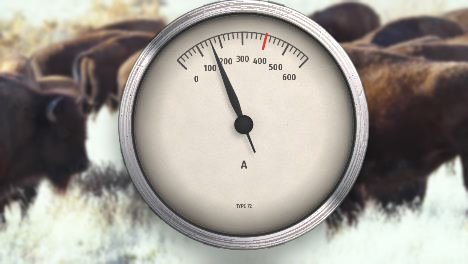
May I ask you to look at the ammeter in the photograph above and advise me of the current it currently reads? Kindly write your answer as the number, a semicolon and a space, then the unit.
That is 160; A
